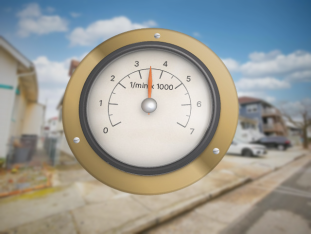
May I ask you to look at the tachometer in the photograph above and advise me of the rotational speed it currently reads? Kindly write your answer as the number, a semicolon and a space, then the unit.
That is 3500; rpm
